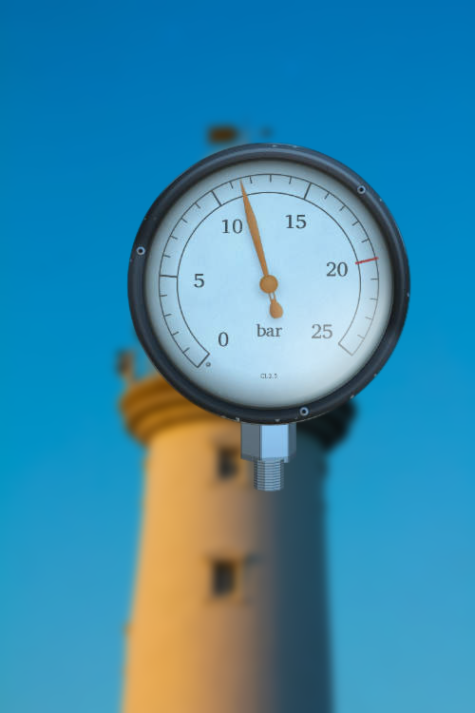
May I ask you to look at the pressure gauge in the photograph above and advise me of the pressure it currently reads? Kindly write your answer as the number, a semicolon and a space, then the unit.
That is 11.5; bar
